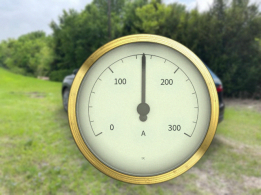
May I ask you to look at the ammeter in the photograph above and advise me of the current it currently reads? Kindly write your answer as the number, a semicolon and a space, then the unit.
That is 150; A
